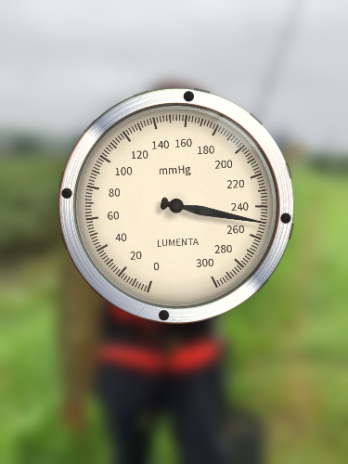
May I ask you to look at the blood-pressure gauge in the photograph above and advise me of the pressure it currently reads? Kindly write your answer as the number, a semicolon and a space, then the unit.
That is 250; mmHg
